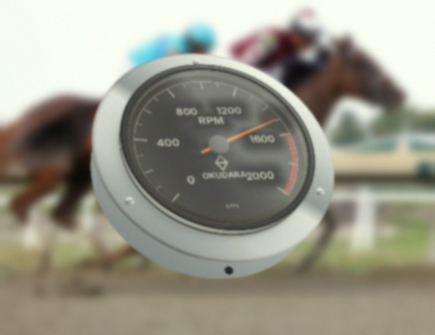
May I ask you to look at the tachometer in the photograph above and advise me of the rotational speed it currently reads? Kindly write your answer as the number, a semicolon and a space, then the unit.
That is 1500; rpm
